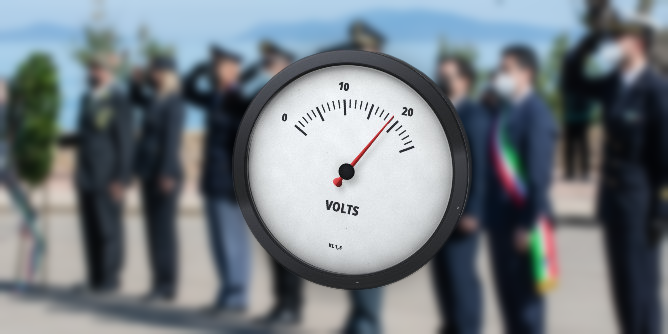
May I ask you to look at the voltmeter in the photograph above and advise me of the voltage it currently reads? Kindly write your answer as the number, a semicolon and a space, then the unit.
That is 19; V
